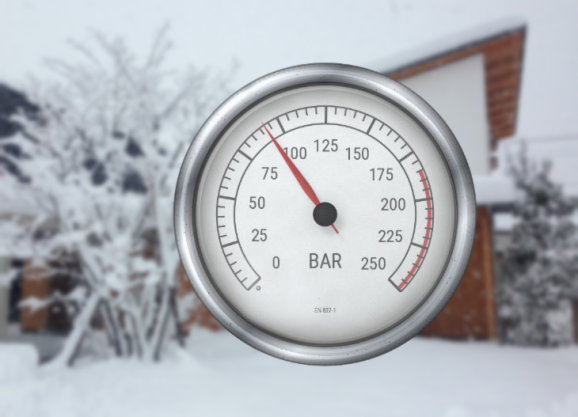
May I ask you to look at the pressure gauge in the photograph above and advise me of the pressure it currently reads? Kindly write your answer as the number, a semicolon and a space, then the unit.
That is 92.5; bar
